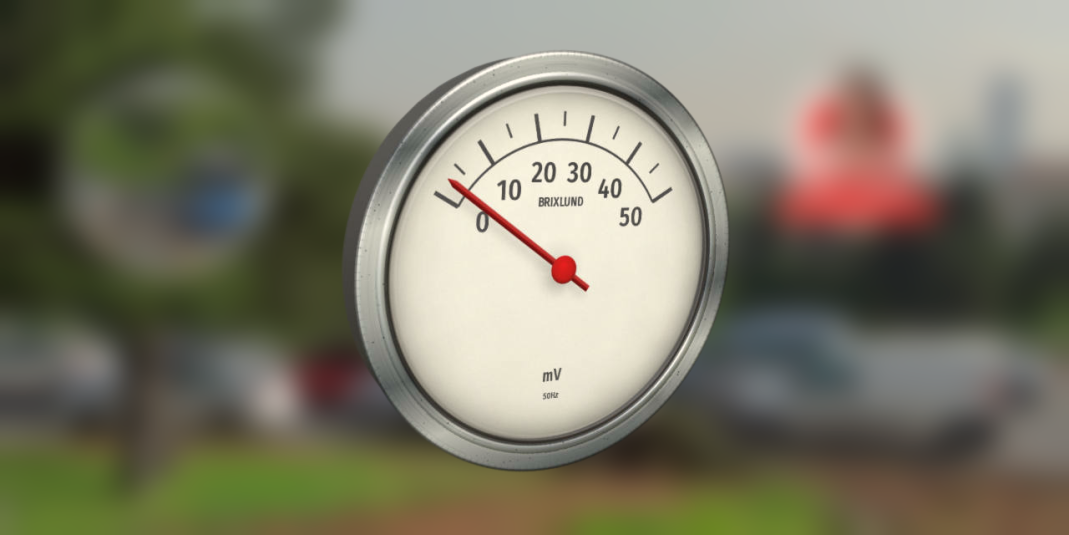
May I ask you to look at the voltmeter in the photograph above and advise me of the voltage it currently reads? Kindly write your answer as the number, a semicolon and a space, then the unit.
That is 2.5; mV
